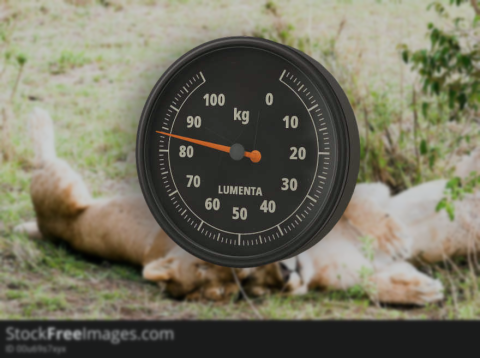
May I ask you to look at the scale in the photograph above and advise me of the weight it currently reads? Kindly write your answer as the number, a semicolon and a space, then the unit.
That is 84; kg
